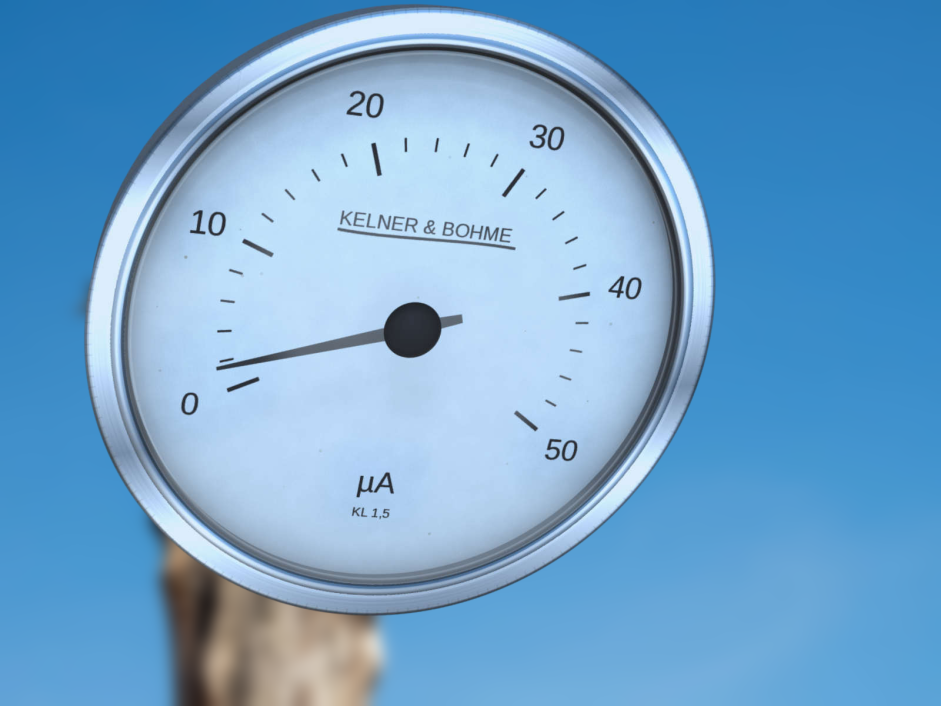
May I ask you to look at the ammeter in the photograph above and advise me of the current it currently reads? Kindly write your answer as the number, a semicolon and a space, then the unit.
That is 2; µA
